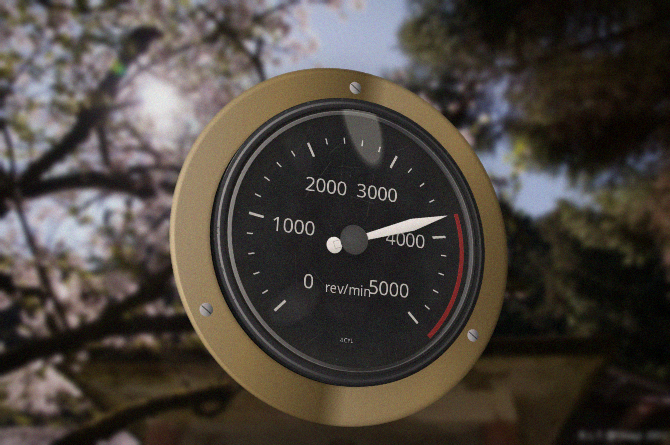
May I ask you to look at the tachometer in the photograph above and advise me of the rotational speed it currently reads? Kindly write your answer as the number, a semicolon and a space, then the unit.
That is 3800; rpm
